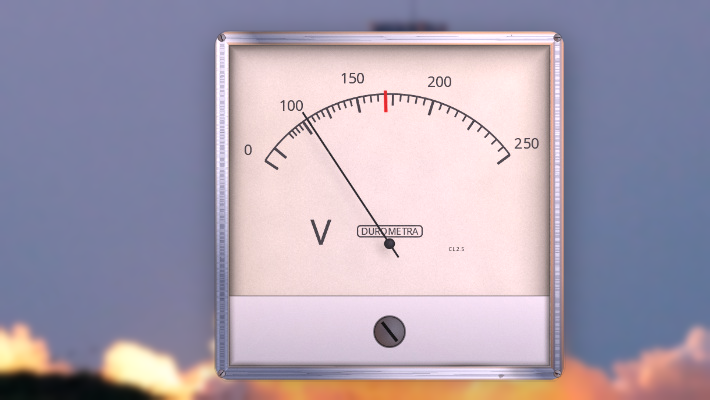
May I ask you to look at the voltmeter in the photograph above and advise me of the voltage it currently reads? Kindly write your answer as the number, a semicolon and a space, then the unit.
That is 105; V
